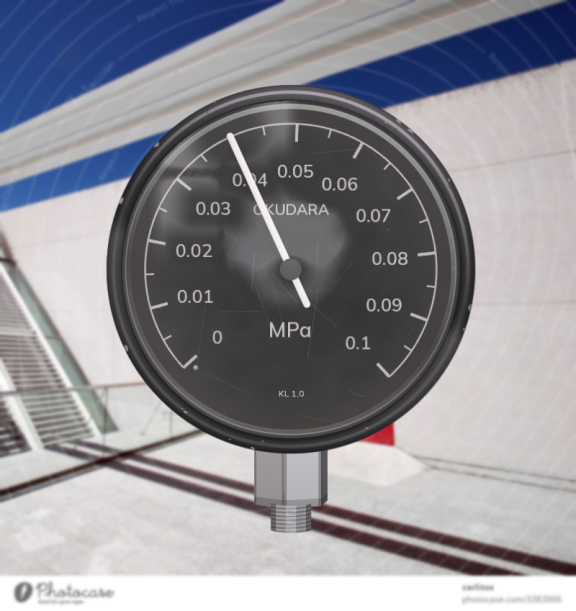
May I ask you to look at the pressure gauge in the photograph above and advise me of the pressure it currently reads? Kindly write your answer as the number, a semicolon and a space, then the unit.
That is 0.04; MPa
